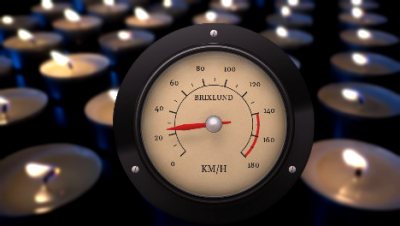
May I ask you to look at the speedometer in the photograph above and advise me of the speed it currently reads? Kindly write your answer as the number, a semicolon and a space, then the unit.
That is 25; km/h
